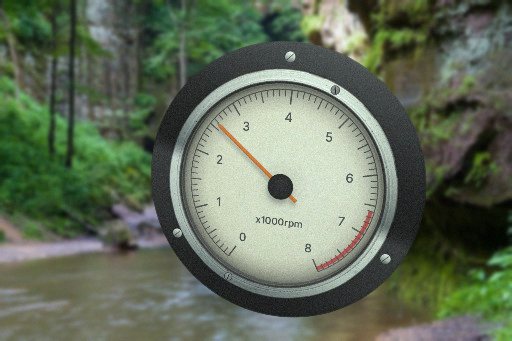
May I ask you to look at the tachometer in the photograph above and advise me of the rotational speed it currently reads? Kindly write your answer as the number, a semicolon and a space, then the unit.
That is 2600; rpm
